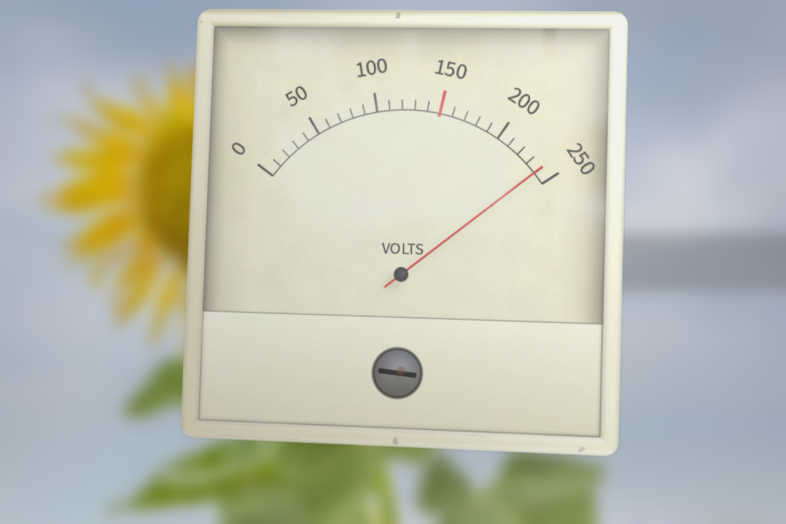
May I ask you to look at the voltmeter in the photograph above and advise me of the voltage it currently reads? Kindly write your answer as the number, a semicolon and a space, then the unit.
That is 240; V
